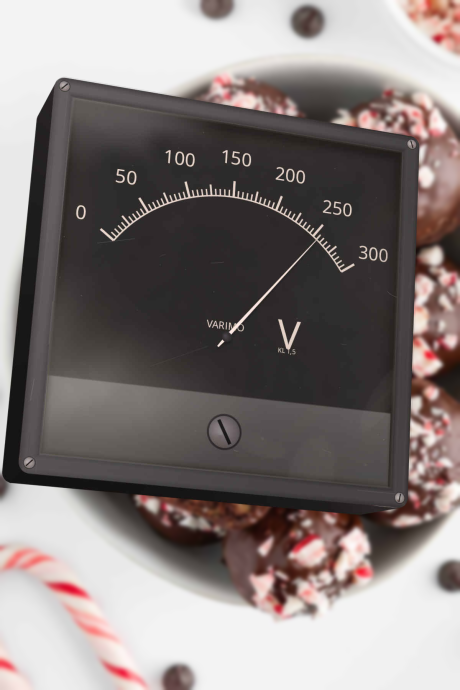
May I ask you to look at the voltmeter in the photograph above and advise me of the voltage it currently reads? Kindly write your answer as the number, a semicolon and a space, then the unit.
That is 255; V
